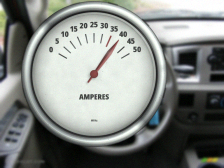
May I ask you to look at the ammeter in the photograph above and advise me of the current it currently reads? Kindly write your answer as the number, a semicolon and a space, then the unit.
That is 40; A
